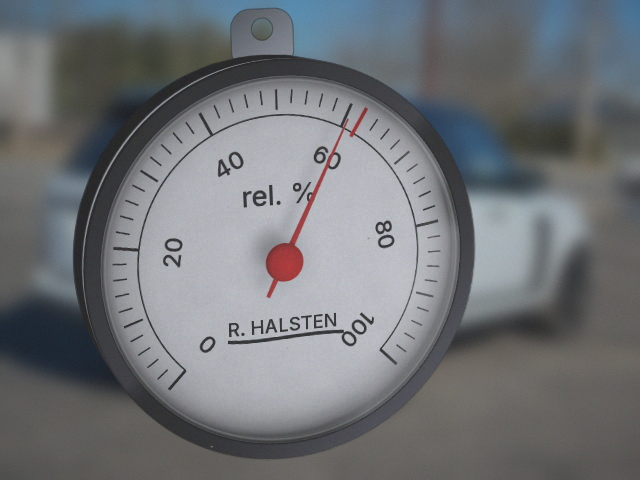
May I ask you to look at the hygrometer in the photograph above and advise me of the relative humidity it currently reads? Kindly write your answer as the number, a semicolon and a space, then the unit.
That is 60; %
